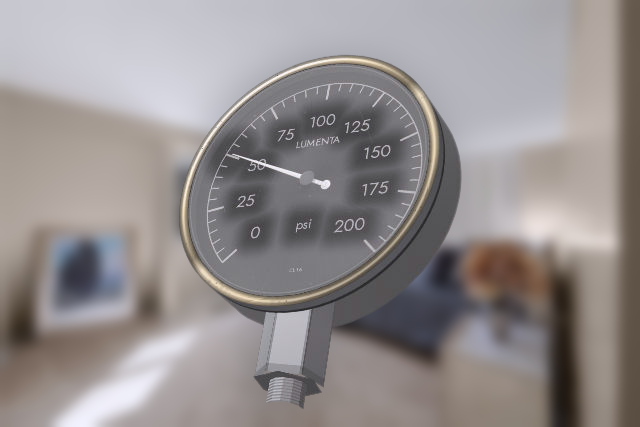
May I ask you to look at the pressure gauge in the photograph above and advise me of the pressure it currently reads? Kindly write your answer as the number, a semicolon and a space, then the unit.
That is 50; psi
